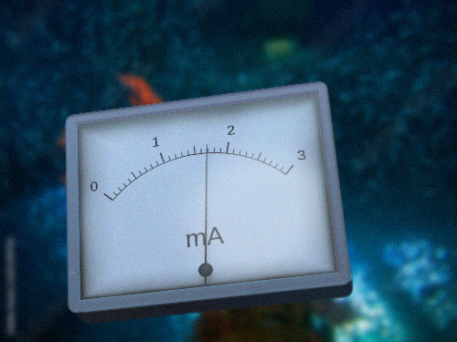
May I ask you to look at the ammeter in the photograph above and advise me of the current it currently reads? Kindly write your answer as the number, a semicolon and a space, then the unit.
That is 1.7; mA
